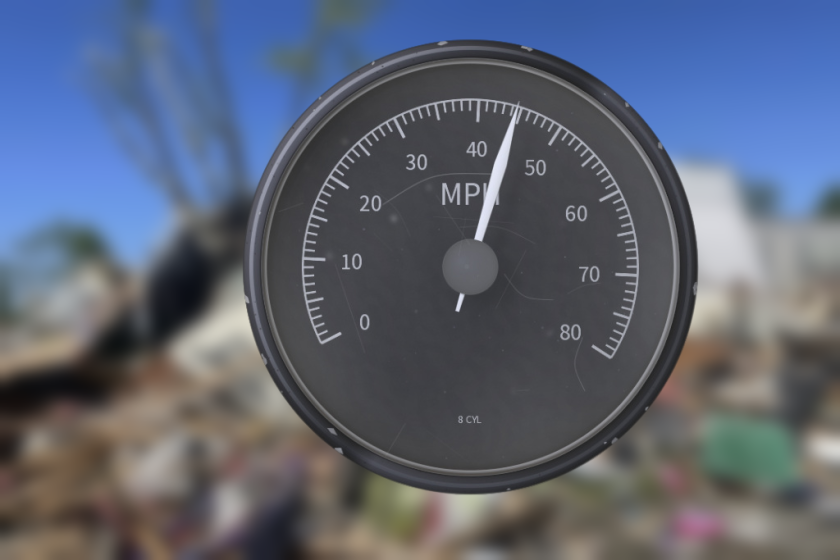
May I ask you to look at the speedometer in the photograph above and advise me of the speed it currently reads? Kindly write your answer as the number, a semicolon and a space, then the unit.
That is 44.5; mph
